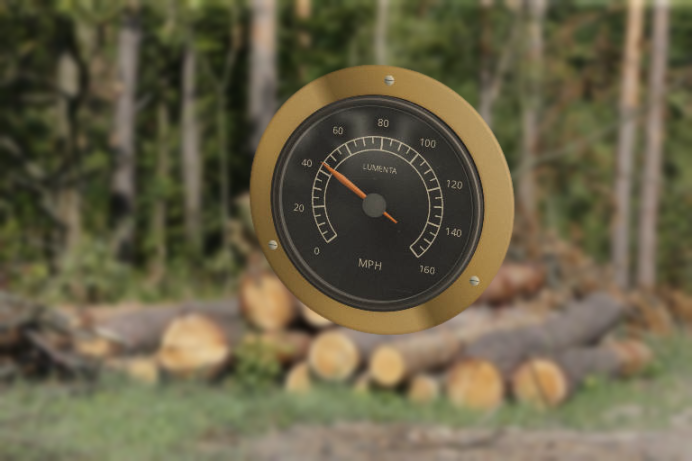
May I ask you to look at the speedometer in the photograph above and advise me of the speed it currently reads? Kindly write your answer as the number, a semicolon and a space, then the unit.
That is 45; mph
